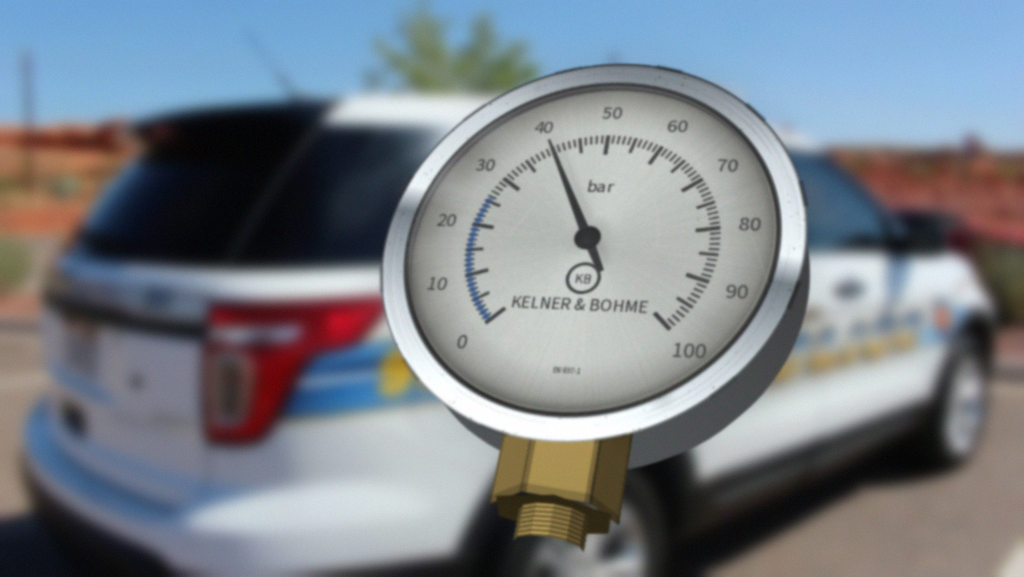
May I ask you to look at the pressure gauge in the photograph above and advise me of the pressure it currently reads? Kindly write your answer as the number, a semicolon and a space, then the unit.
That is 40; bar
